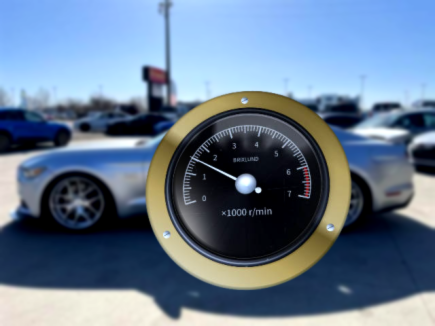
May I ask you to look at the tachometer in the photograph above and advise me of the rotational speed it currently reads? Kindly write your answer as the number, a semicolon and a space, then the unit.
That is 1500; rpm
